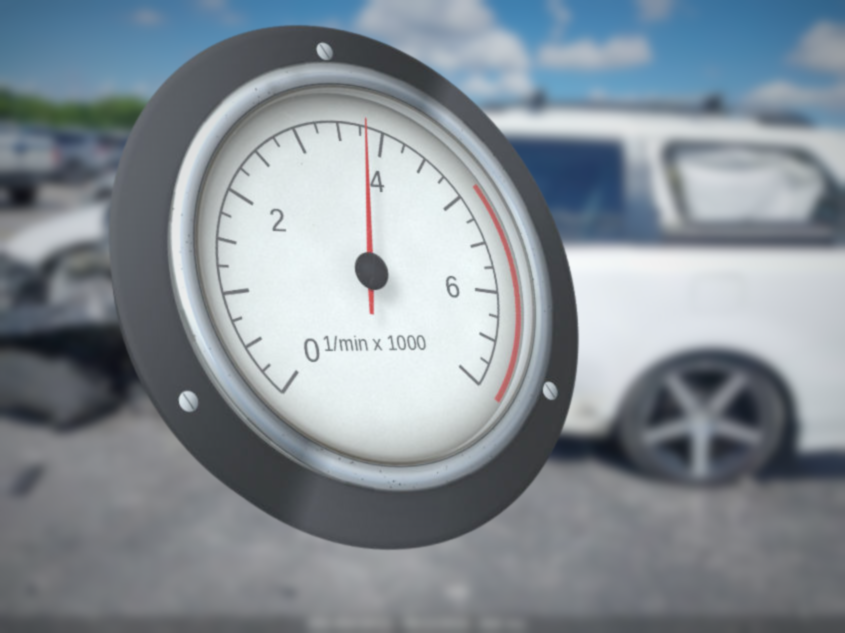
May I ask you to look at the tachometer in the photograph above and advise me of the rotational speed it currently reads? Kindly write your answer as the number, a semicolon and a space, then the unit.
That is 3750; rpm
